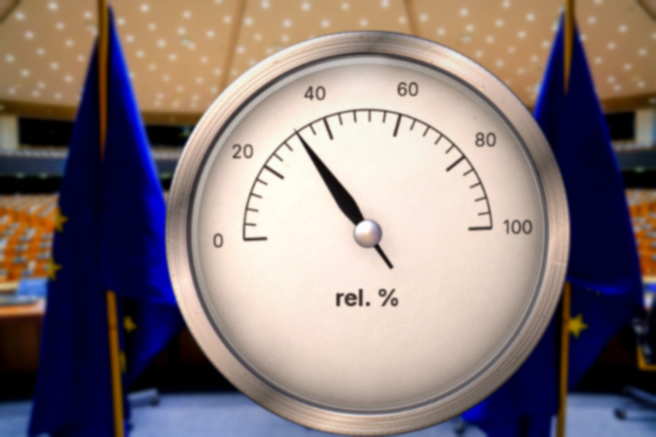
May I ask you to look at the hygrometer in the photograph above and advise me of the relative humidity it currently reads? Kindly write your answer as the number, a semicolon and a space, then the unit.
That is 32; %
